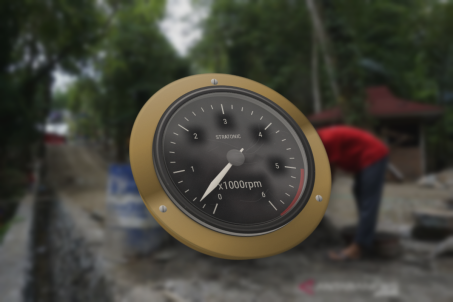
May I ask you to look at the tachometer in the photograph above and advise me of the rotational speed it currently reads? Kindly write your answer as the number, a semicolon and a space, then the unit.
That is 300; rpm
